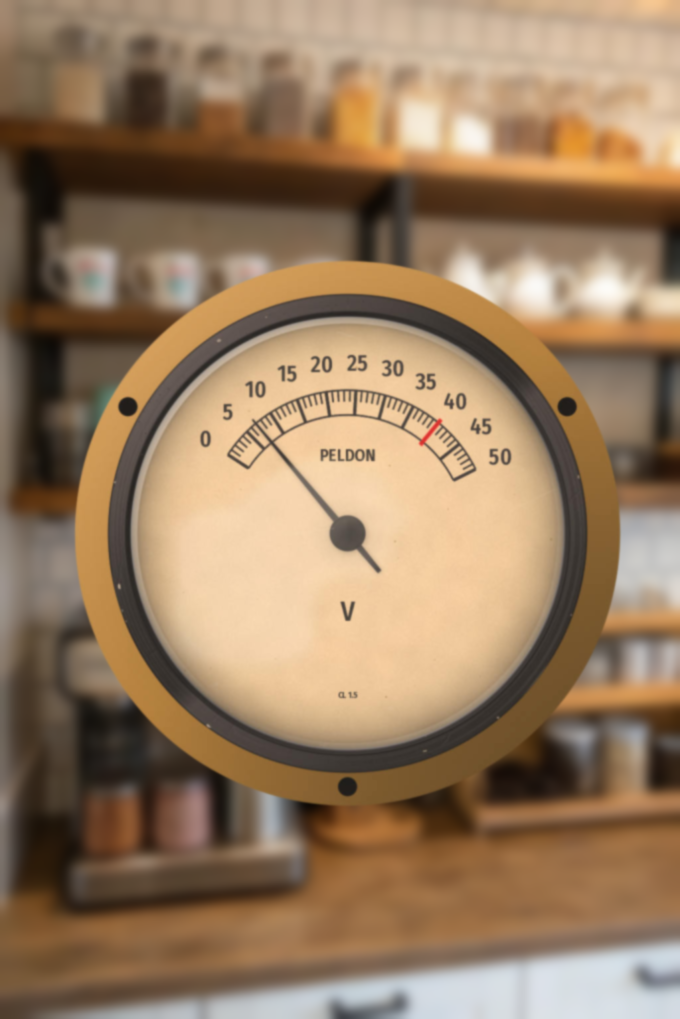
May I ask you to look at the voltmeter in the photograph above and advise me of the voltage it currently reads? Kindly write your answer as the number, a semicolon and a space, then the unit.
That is 7; V
